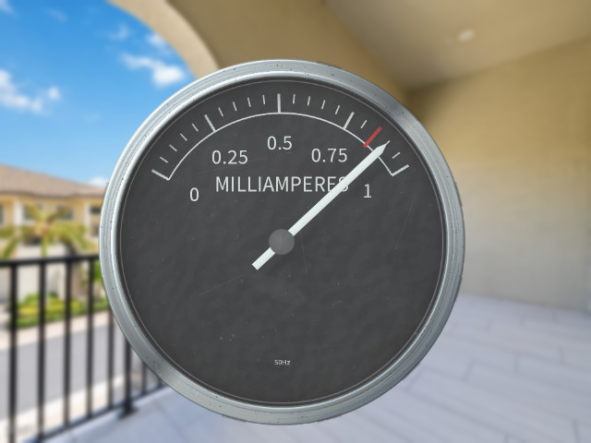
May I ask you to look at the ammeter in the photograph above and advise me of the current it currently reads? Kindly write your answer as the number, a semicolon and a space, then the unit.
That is 0.9; mA
